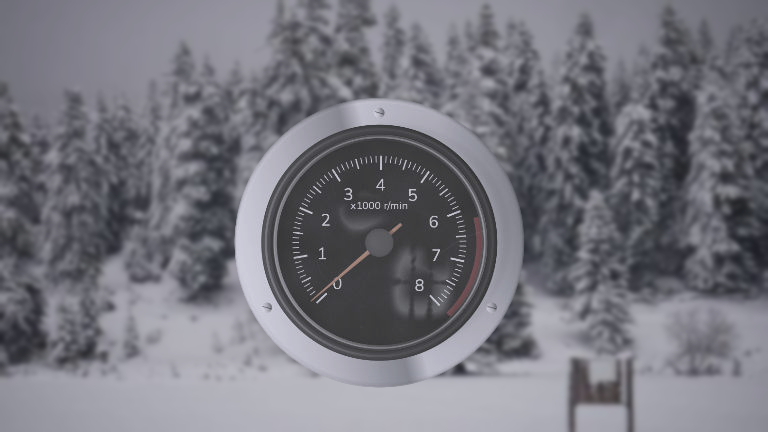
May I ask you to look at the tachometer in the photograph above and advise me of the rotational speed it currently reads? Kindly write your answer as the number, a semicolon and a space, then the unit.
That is 100; rpm
